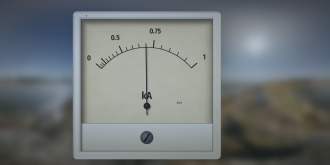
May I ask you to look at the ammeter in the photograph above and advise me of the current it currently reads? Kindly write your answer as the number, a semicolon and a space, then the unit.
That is 0.7; kA
